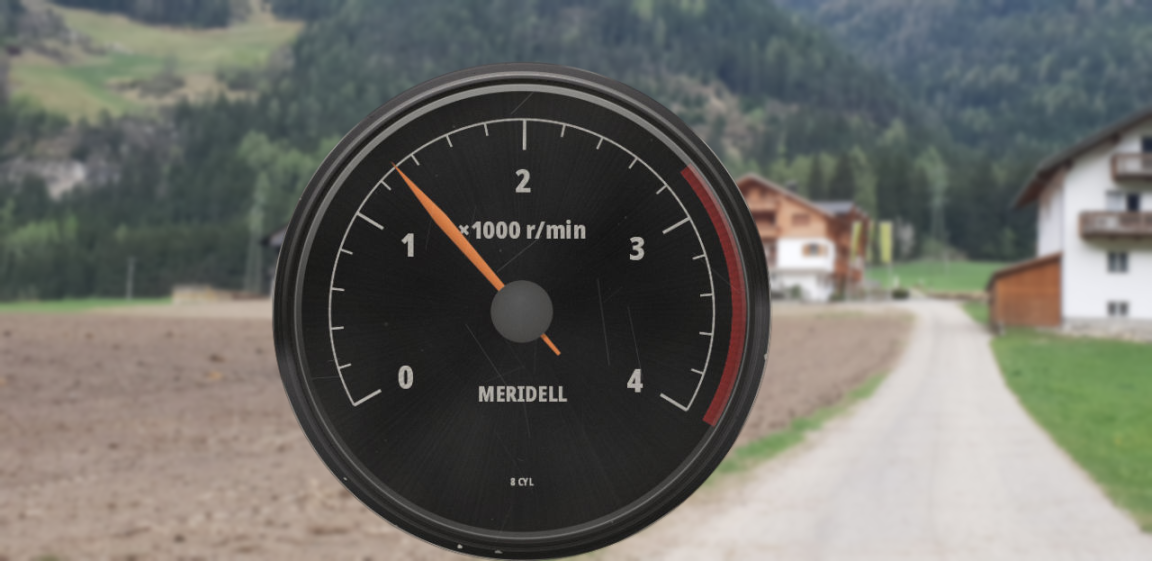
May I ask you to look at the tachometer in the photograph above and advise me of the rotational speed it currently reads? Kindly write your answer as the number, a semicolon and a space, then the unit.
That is 1300; rpm
